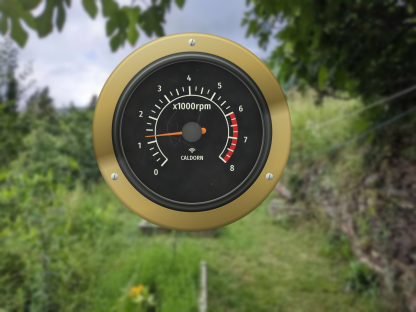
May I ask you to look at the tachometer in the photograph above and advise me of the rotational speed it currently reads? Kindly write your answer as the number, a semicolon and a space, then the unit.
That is 1250; rpm
